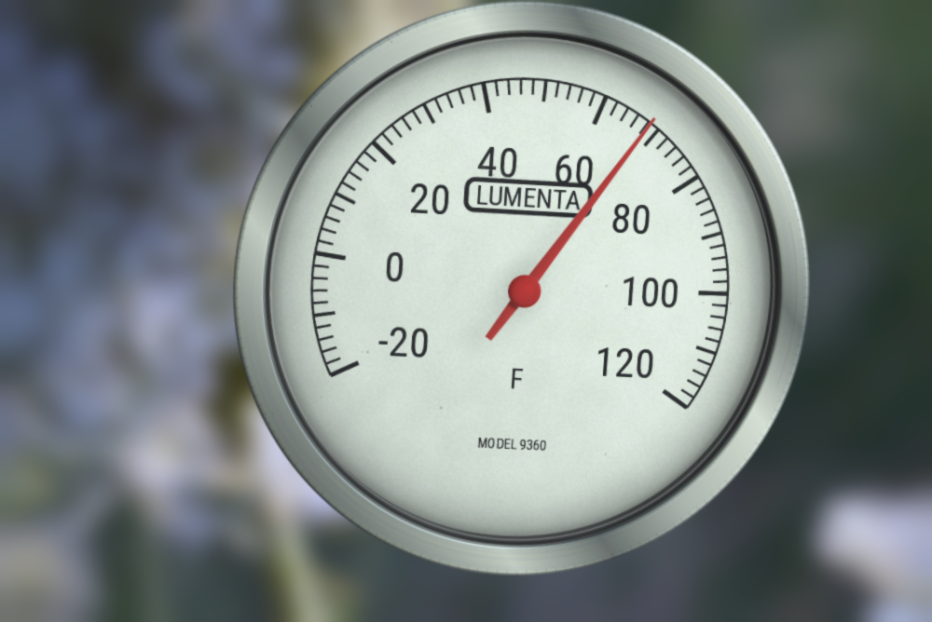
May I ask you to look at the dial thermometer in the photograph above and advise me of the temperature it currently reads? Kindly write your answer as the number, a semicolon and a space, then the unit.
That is 68; °F
